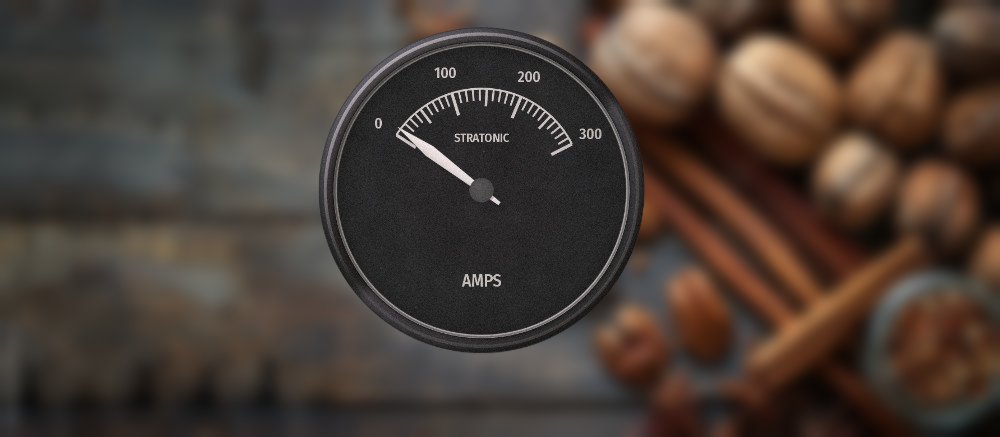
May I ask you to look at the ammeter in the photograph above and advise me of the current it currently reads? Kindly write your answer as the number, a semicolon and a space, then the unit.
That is 10; A
